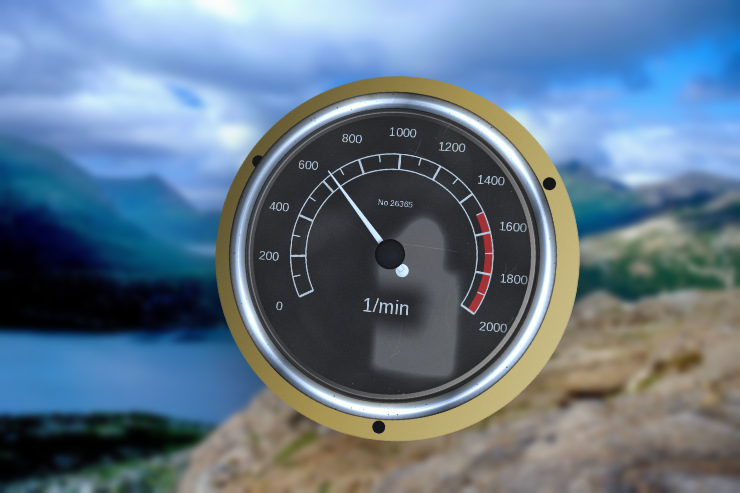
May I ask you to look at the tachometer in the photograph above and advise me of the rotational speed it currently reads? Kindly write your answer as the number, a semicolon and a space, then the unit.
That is 650; rpm
